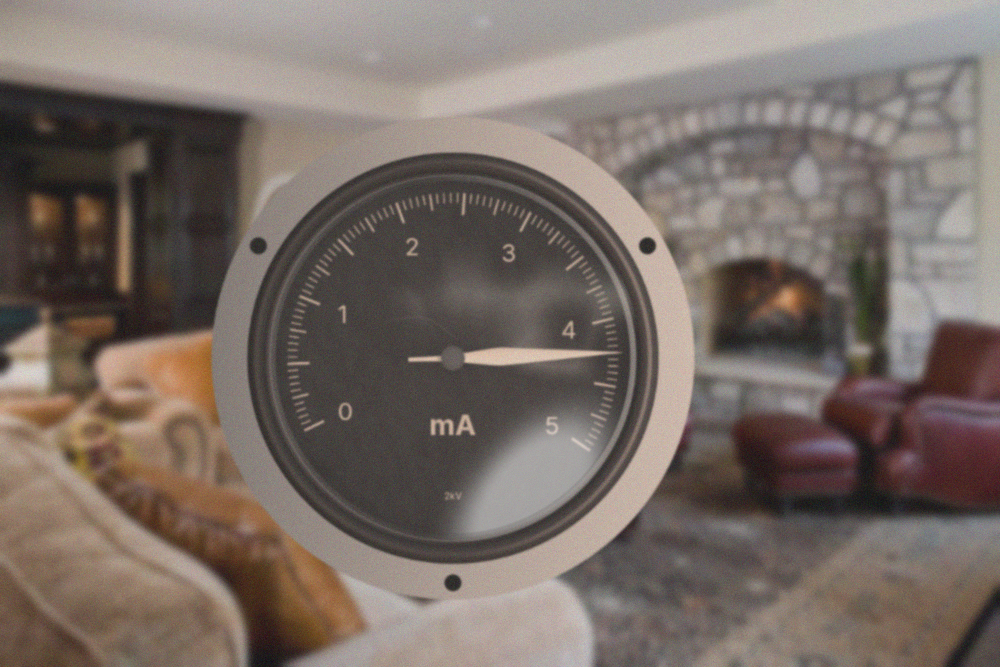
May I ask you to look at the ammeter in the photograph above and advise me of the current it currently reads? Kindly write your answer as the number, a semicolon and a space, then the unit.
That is 4.25; mA
